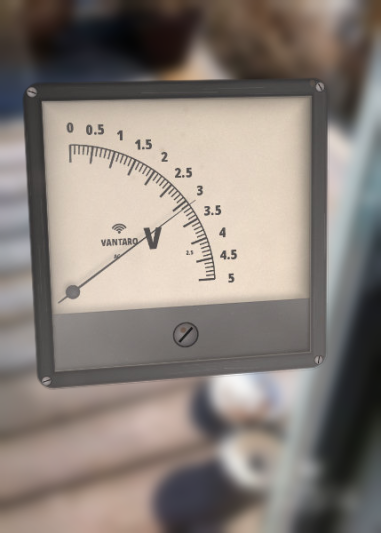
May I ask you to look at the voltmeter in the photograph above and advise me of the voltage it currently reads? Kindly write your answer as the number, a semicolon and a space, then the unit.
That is 3.1; V
